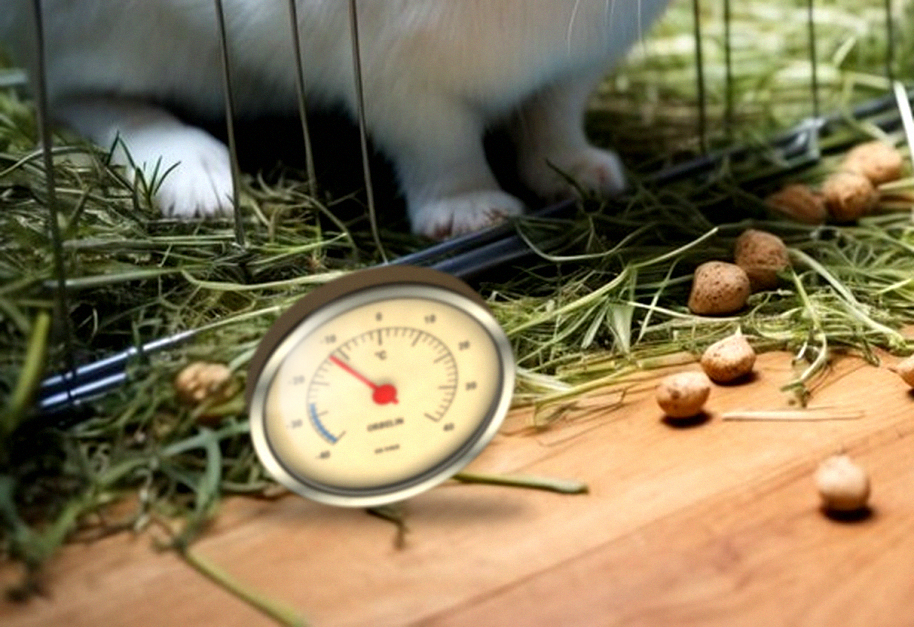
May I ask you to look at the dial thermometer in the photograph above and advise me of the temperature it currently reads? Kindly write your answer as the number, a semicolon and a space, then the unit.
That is -12; °C
